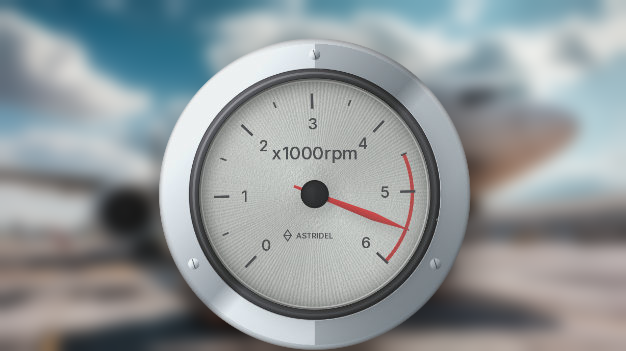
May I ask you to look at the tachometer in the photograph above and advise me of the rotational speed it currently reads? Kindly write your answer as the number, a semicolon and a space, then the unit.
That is 5500; rpm
